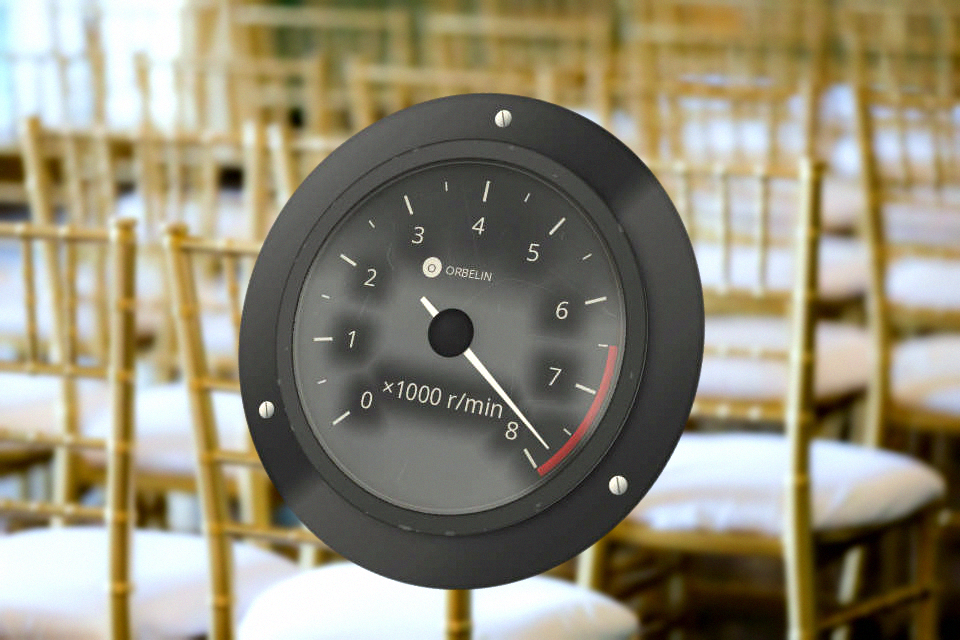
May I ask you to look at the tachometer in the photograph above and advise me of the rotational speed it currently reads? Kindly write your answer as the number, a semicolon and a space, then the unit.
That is 7750; rpm
